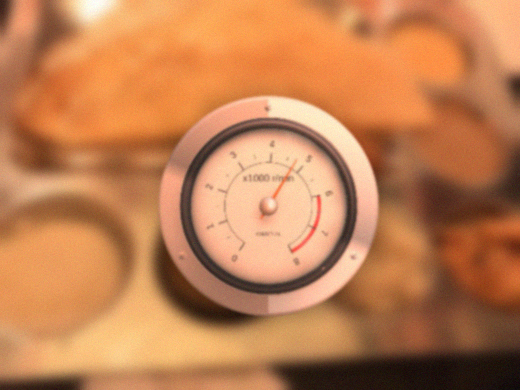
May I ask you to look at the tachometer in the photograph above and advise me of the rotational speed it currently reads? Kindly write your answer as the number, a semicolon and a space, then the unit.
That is 4750; rpm
